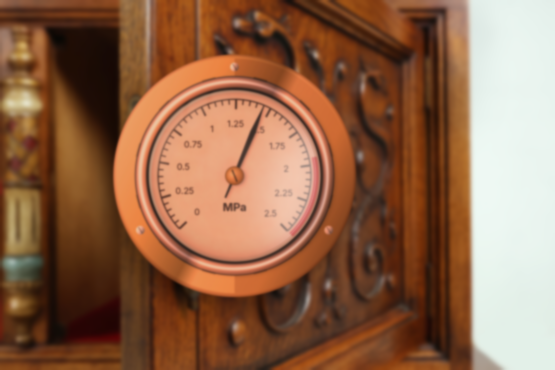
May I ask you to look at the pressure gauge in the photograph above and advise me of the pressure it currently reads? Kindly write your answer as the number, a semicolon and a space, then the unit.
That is 1.45; MPa
